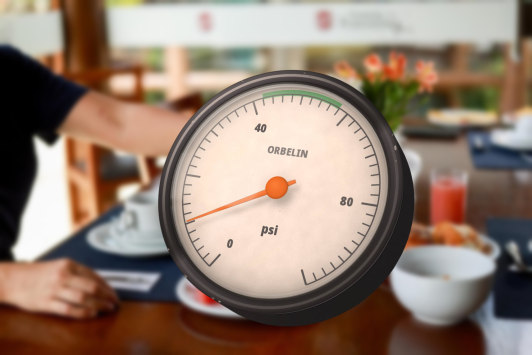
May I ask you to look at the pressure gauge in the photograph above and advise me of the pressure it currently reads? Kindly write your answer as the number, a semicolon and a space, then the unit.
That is 10; psi
